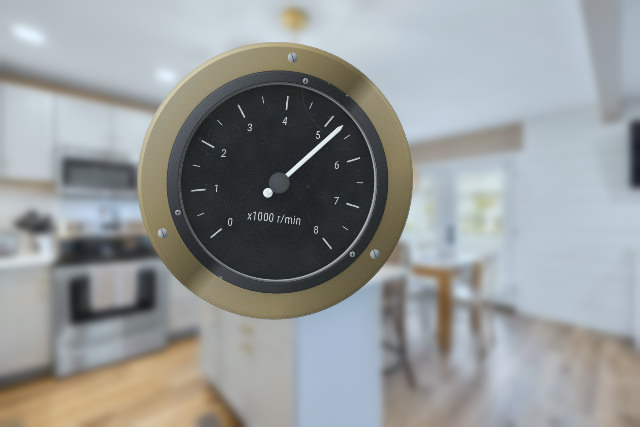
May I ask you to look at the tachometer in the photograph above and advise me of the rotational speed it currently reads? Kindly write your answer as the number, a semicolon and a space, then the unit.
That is 5250; rpm
